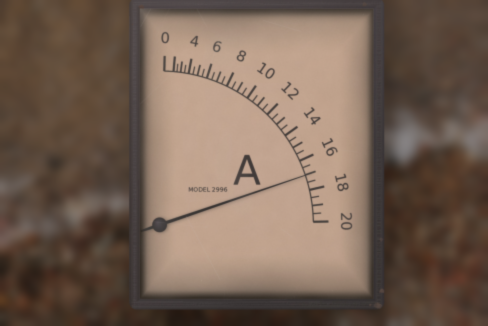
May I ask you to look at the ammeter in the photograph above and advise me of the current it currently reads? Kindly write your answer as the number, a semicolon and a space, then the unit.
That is 17; A
